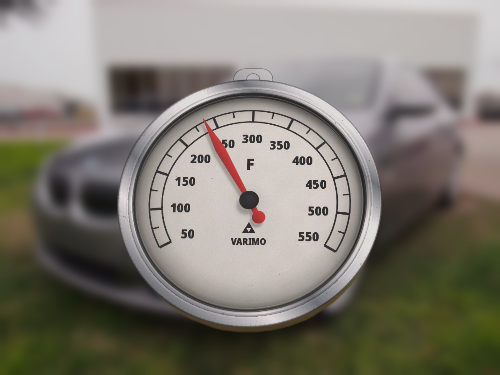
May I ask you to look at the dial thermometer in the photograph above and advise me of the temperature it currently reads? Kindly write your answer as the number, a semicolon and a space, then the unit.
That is 237.5; °F
